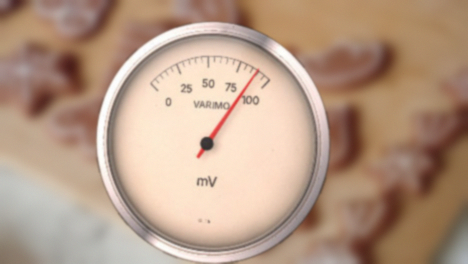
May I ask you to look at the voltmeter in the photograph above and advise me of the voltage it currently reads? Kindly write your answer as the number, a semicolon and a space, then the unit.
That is 90; mV
